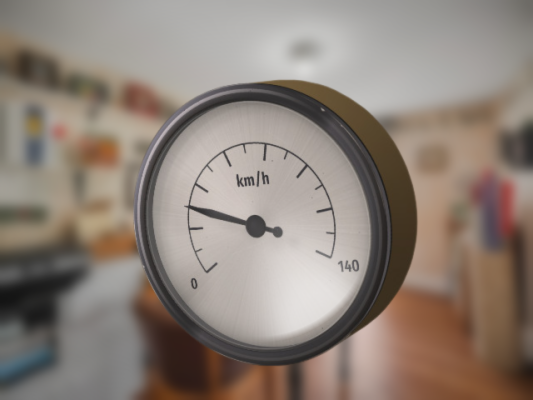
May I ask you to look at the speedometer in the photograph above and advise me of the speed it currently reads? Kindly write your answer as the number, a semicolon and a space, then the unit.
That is 30; km/h
